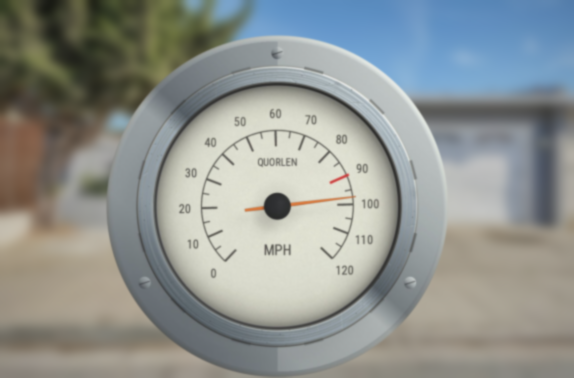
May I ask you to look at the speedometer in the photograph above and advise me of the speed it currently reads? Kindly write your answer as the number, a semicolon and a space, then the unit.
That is 97.5; mph
